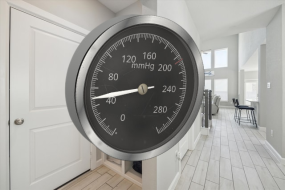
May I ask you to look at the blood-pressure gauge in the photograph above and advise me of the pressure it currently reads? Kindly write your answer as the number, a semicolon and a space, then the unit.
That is 50; mmHg
